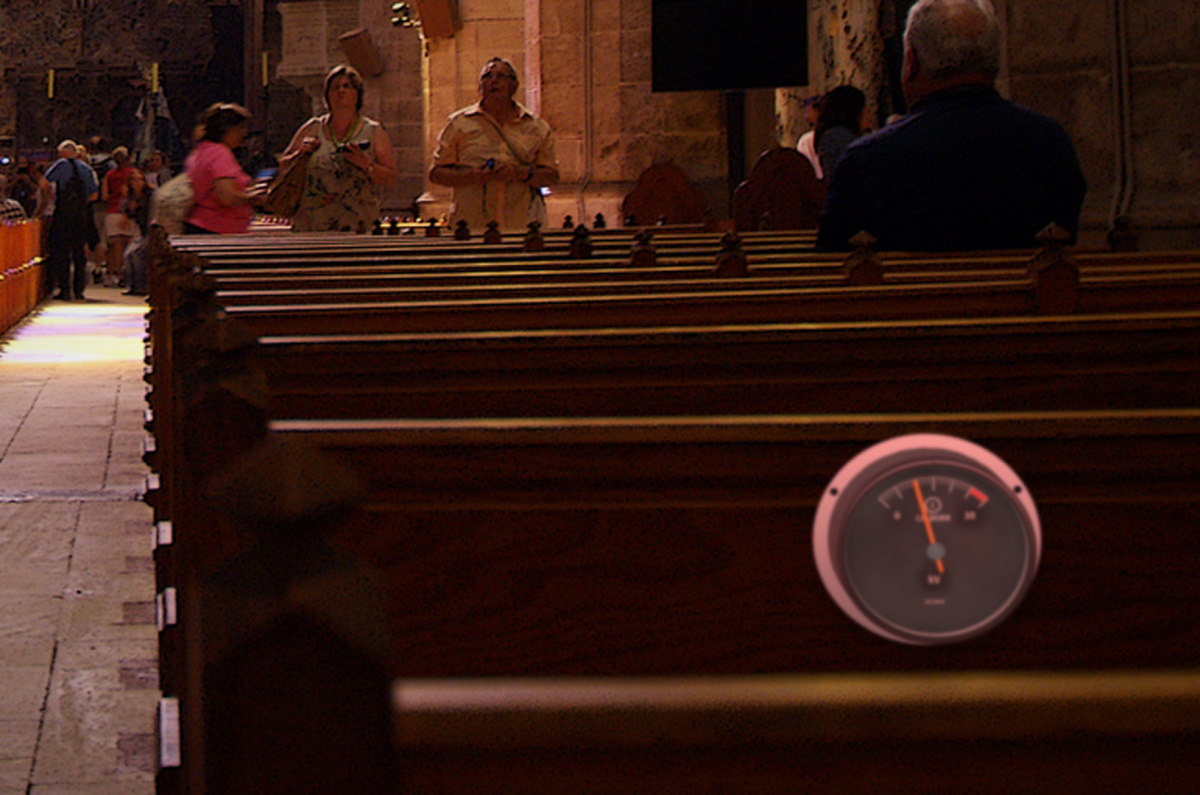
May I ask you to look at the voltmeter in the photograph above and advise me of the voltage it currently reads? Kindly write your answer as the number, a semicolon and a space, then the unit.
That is 10; kV
